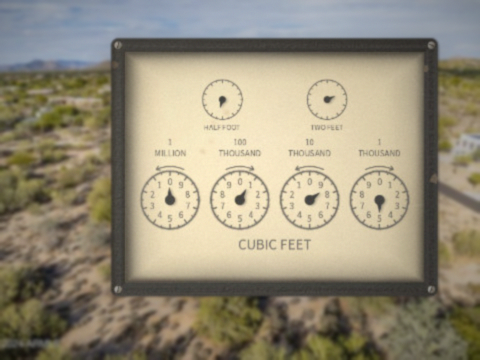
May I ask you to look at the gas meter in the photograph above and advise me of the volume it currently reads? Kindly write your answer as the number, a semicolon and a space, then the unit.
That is 8500; ft³
